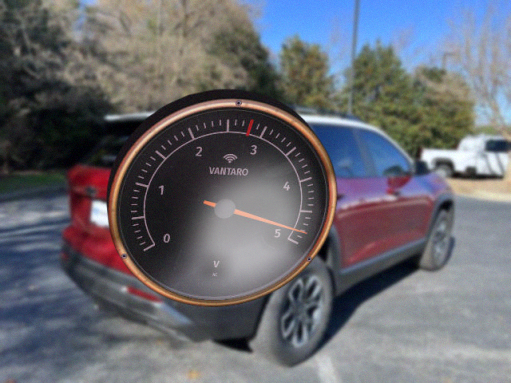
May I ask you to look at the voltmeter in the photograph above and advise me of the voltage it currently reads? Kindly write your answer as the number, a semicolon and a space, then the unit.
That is 4.8; V
